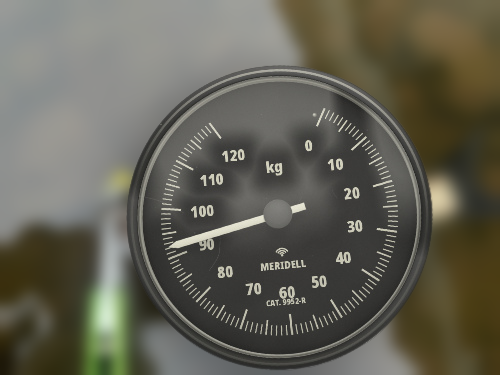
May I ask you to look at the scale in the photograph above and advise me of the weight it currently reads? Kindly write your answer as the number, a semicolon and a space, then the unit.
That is 92; kg
